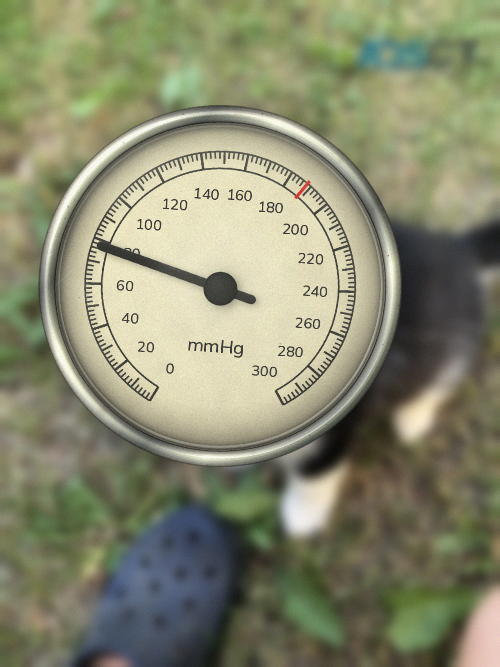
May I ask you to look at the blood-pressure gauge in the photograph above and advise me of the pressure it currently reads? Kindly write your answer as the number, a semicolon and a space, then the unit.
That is 78; mmHg
